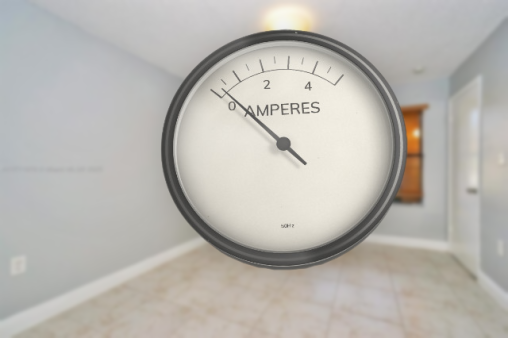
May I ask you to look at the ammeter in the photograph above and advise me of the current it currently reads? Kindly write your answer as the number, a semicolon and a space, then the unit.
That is 0.25; A
